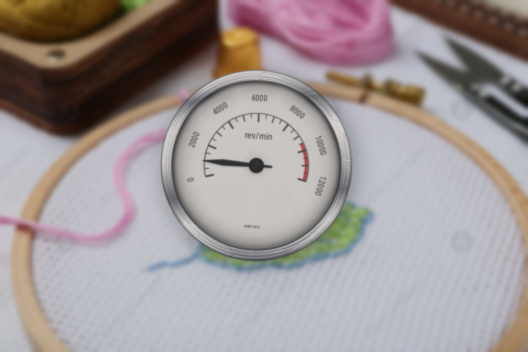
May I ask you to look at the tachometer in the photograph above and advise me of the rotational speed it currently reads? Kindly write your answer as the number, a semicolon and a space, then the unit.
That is 1000; rpm
